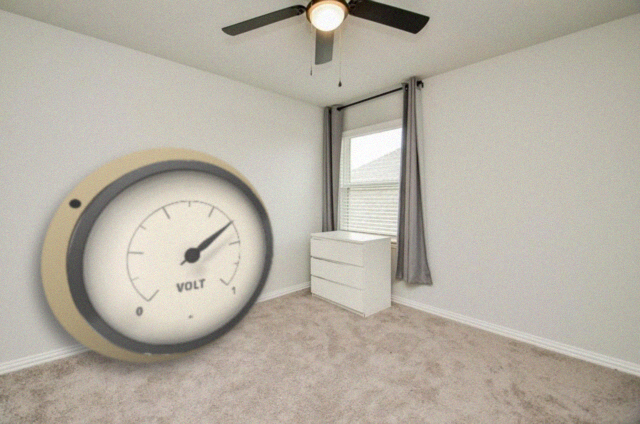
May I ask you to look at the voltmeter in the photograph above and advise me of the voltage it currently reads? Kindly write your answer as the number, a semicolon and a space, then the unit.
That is 0.7; V
